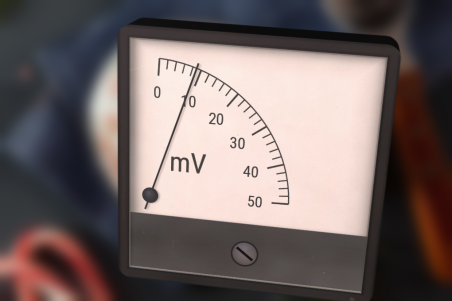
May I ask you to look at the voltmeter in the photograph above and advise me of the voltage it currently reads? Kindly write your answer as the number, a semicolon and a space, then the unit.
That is 9; mV
